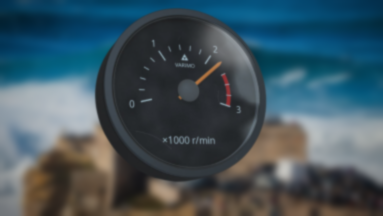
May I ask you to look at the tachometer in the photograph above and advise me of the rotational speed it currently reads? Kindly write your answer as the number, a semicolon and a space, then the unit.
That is 2200; rpm
